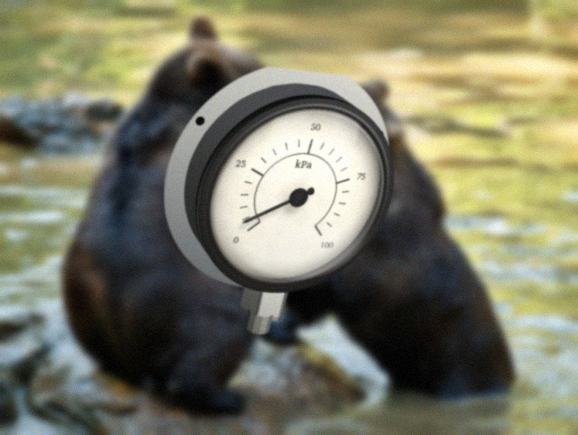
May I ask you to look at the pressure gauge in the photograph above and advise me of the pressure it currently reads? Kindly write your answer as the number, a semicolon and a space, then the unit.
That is 5; kPa
